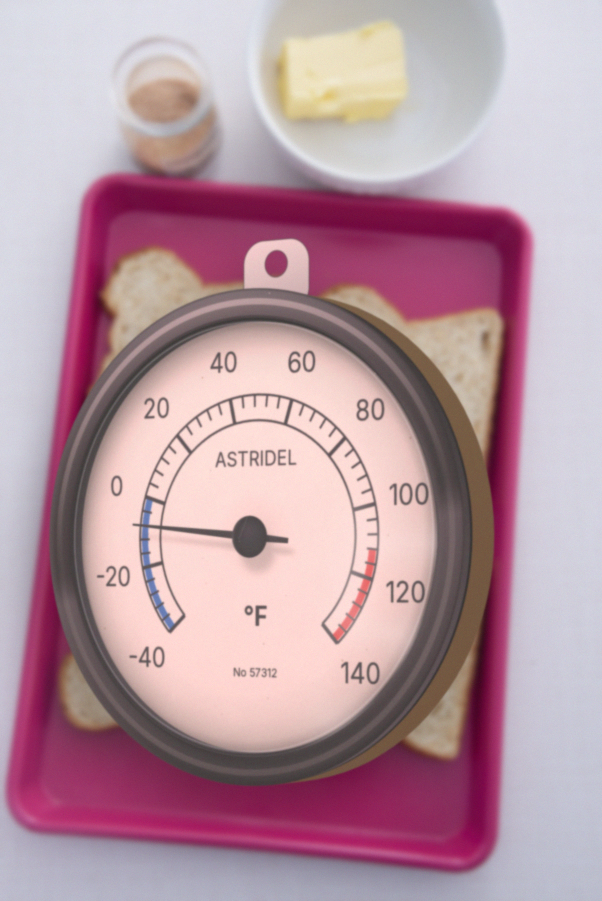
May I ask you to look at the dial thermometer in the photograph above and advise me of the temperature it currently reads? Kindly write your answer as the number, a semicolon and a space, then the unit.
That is -8; °F
